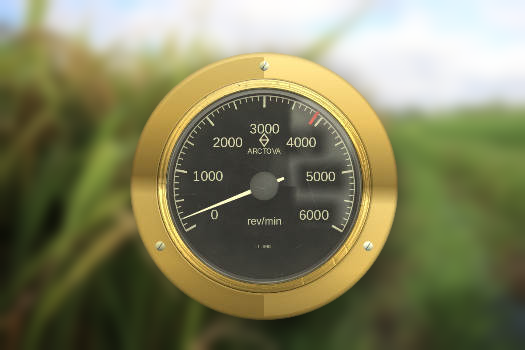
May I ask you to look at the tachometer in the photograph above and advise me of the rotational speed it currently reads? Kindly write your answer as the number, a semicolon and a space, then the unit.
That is 200; rpm
